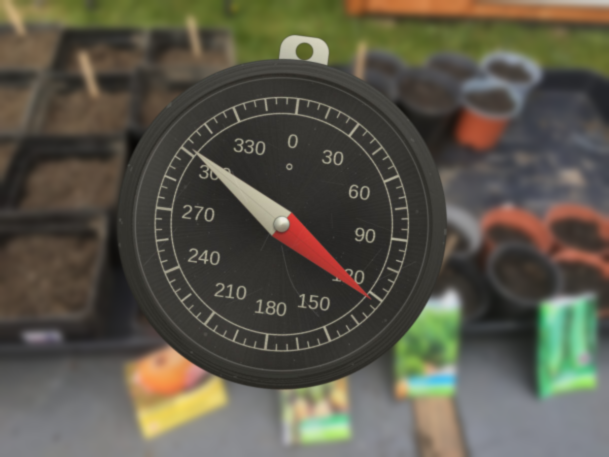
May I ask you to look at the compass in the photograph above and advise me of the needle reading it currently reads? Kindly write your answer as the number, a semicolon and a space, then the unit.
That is 122.5; °
